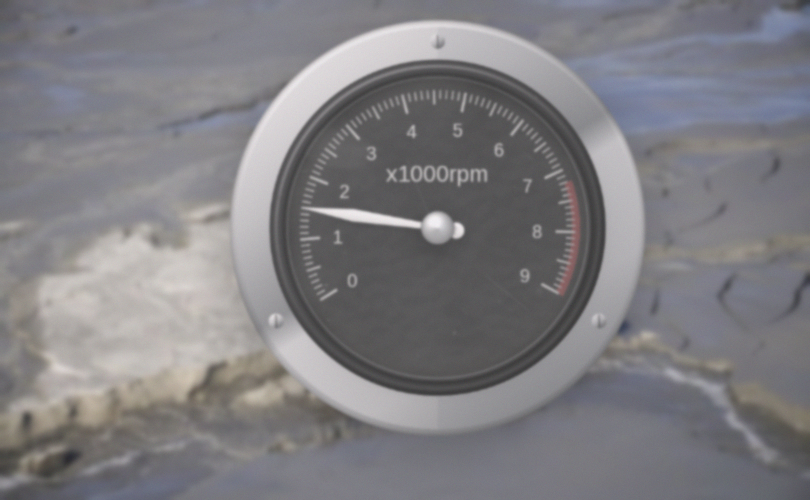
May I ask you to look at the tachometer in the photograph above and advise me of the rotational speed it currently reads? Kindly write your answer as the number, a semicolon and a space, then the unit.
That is 1500; rpm
